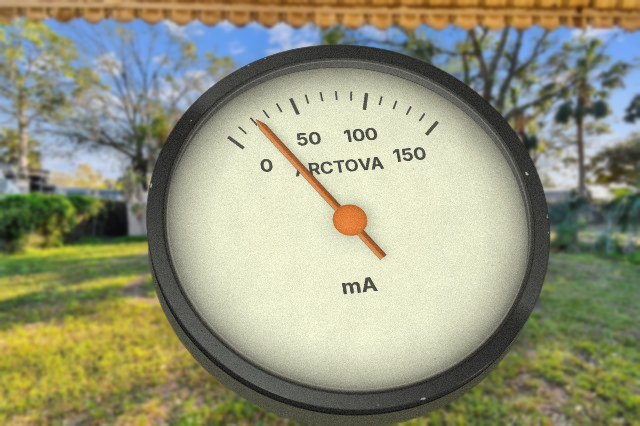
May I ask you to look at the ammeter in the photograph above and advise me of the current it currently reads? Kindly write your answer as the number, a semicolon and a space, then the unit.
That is 20; mA
